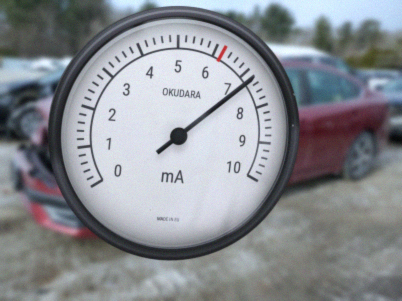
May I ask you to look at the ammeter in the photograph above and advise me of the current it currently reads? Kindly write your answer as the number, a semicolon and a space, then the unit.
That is 7.2; mA
